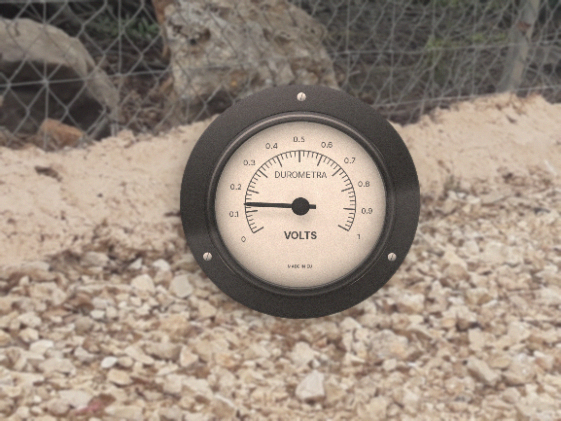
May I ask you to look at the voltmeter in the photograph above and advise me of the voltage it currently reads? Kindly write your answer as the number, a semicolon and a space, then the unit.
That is 0.14; V
